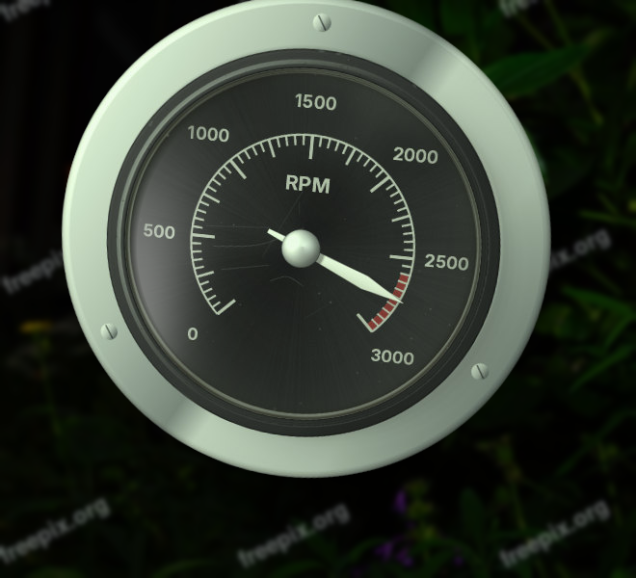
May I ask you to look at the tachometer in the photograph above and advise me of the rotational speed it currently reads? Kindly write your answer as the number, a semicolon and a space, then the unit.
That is 2750; rpm
